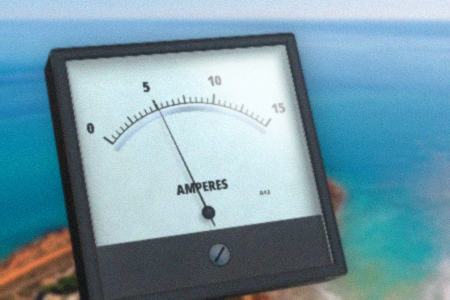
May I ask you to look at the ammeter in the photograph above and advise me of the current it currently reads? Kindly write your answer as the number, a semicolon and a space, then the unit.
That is 5; A
